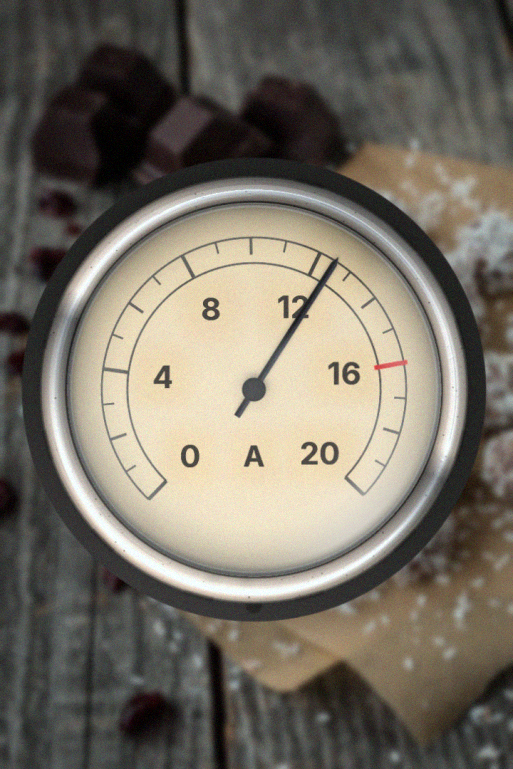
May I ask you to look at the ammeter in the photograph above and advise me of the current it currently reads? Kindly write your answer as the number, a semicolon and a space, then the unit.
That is 12.5; A
